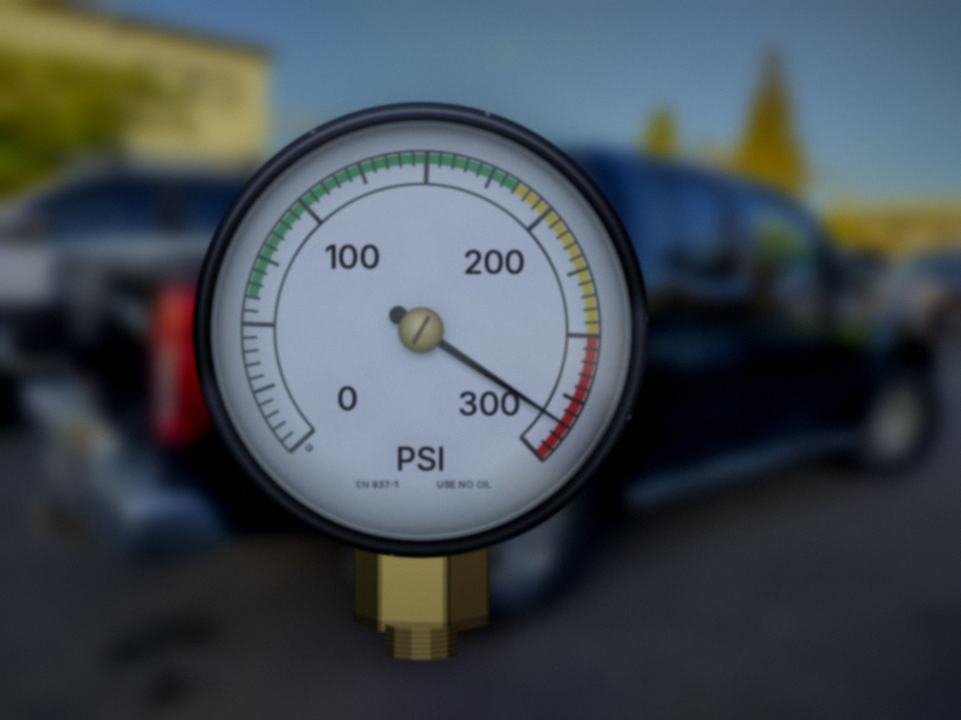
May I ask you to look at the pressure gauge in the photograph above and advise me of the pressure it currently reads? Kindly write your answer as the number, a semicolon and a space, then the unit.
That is 285; psi
